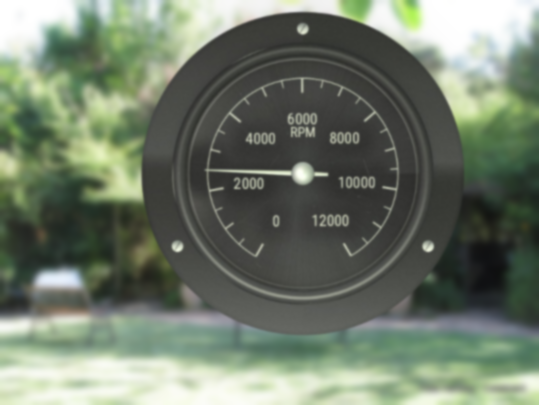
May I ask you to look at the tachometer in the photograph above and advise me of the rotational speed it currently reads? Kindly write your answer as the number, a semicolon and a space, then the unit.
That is 2500; rpm
